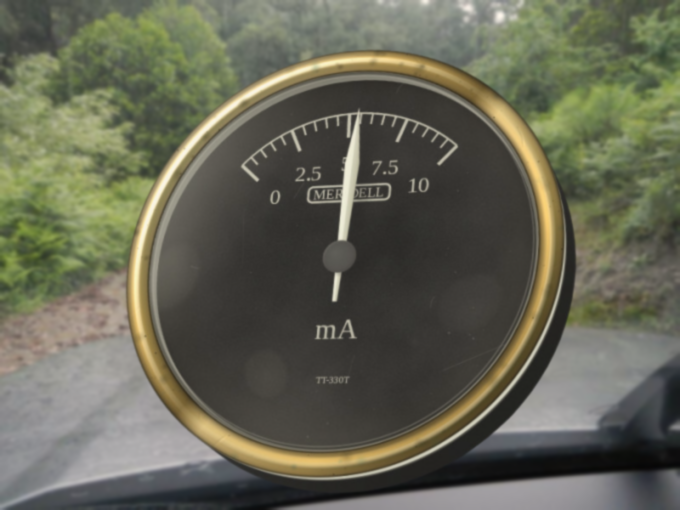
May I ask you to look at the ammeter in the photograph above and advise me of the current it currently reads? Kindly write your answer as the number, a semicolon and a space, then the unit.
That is 5.5; mA
